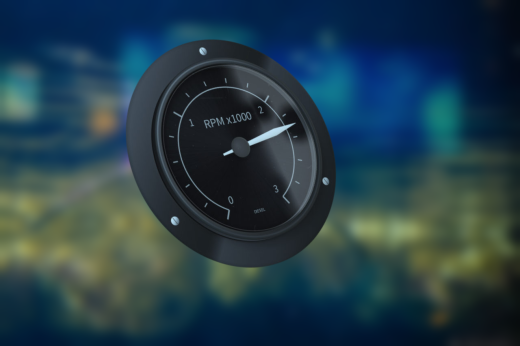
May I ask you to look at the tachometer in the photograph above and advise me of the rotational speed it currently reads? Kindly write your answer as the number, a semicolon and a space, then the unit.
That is 2300; rpm
